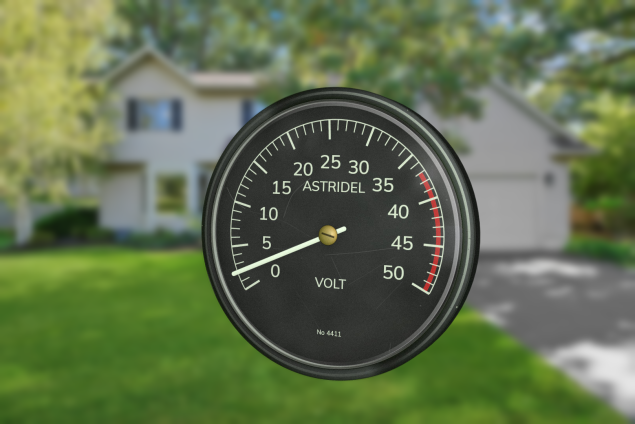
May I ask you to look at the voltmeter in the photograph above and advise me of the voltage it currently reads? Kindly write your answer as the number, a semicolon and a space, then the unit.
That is 2; V
